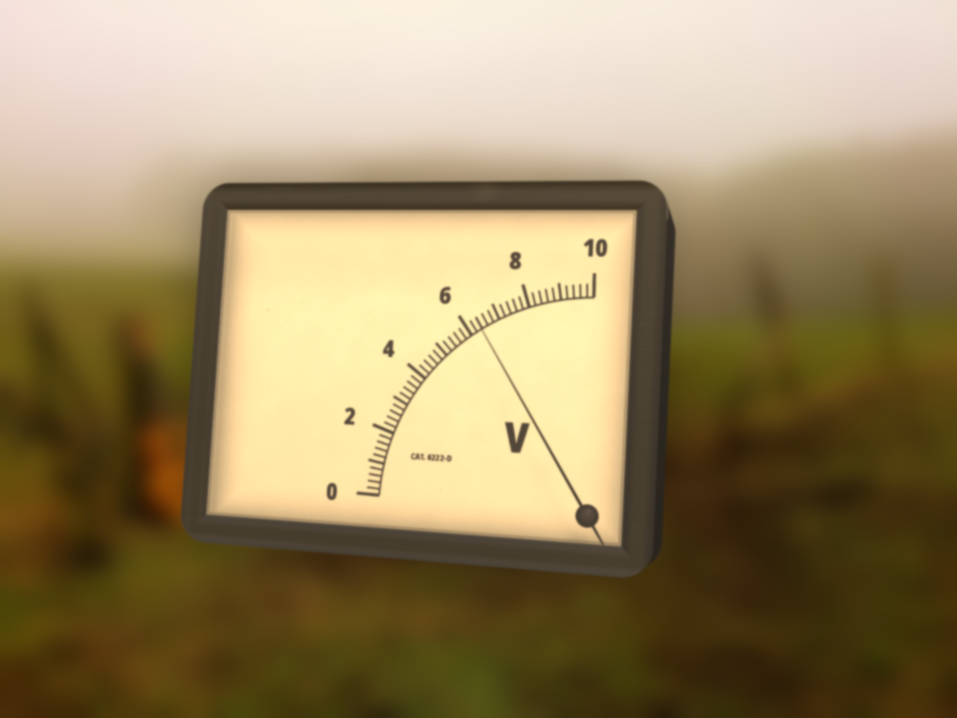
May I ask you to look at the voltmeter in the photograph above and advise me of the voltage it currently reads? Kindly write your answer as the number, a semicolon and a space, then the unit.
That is 6.4; V
